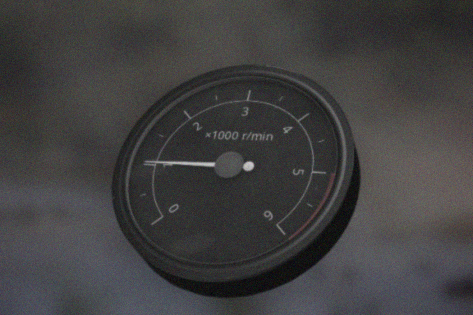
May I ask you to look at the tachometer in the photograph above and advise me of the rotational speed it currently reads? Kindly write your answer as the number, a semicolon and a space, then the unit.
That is 1000; rpm
